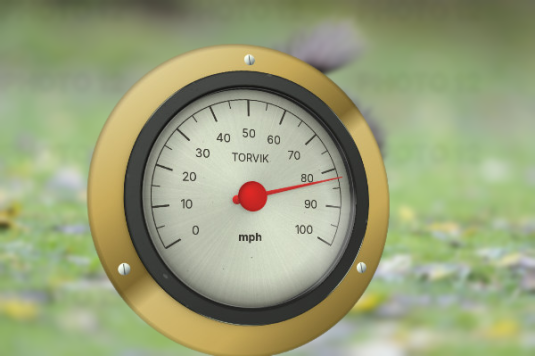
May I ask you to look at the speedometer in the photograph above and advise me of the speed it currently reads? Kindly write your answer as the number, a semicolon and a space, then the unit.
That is 82.5; mph
